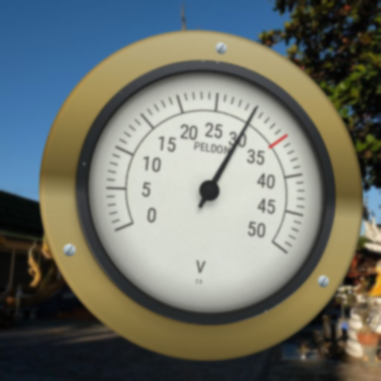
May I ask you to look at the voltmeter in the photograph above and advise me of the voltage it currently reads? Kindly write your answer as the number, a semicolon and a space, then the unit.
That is 30; V
